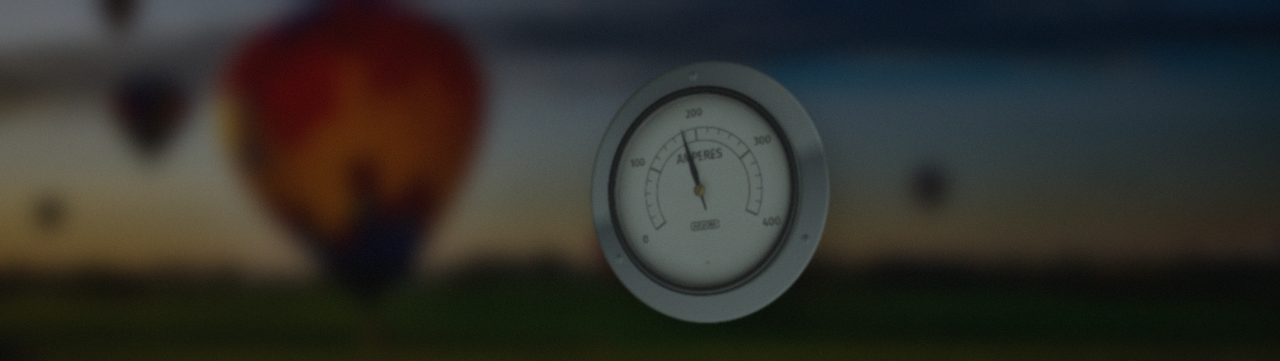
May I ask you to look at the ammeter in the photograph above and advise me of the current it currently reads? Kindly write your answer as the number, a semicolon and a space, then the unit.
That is 180; A
